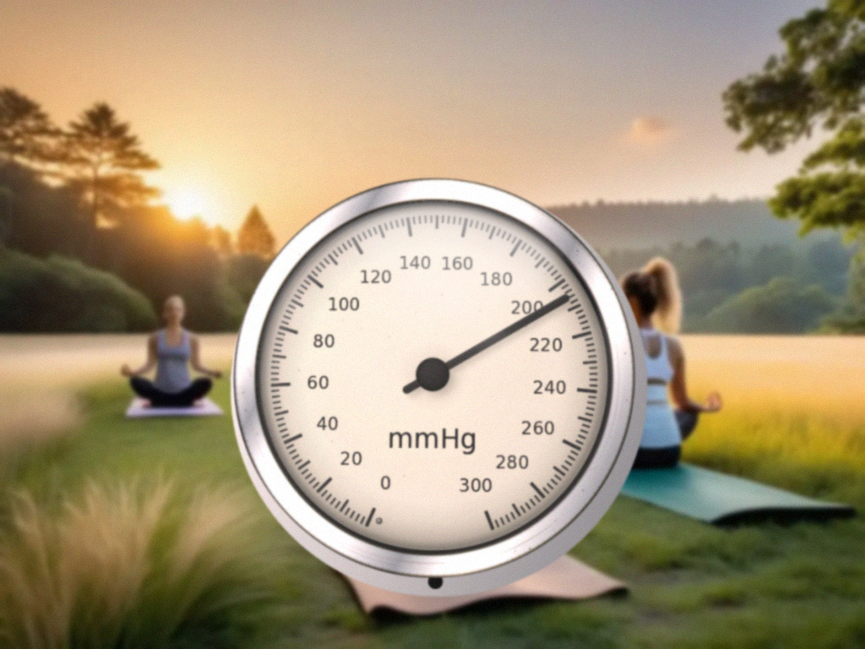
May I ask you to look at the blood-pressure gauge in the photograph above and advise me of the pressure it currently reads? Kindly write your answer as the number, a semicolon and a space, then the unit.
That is 206; mmHg
